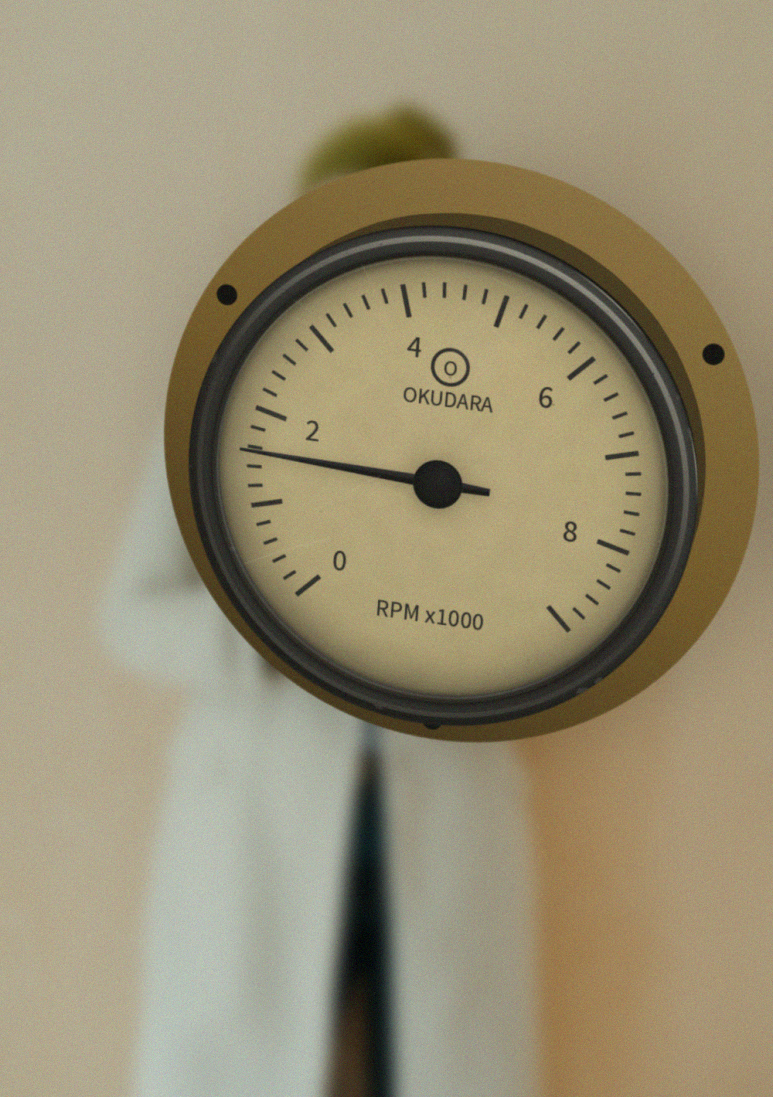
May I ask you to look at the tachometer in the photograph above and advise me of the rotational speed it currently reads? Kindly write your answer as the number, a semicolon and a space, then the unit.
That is 1600; rpm
